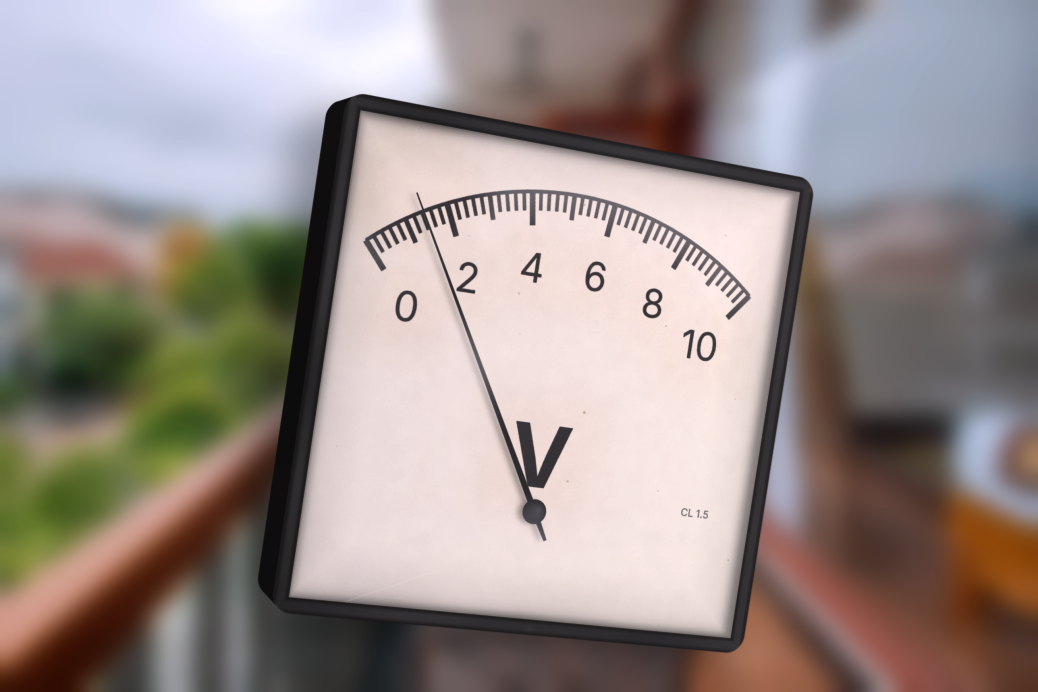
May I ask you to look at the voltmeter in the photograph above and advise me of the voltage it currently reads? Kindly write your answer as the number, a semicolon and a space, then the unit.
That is 1.4; V
